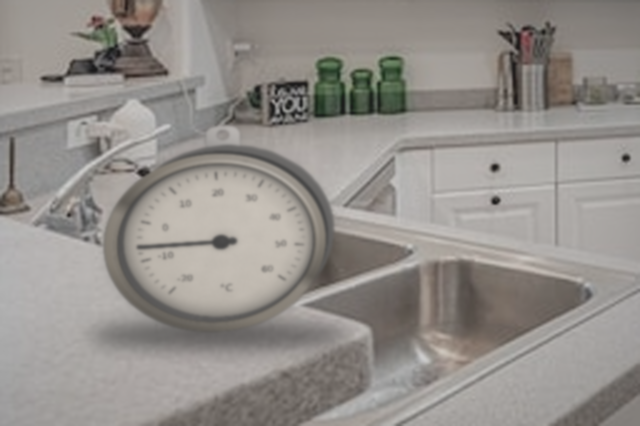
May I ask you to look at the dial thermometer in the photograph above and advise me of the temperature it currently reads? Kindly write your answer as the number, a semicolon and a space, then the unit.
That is -6; °C
